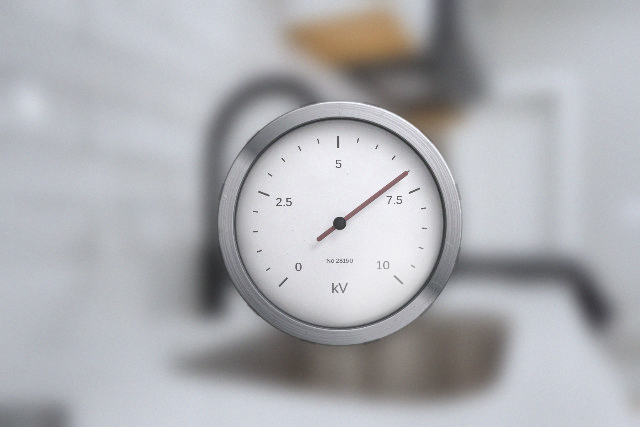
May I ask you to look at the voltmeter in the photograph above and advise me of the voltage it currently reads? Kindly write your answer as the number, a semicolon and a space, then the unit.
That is 7; kV
